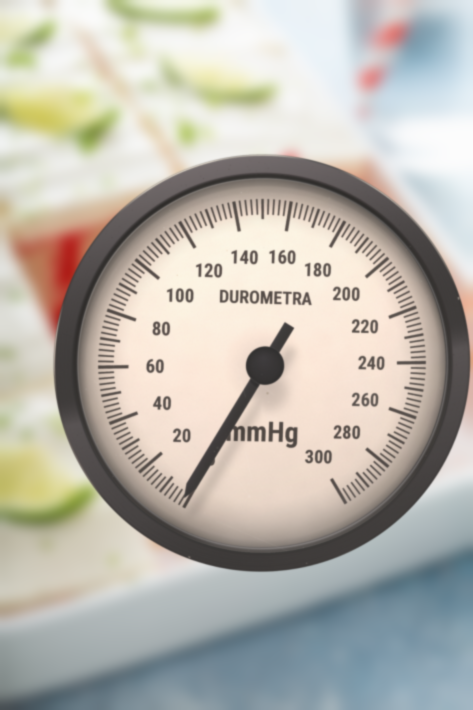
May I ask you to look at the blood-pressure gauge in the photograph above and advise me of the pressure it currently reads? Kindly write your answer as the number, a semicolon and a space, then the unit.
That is 2; mmHg
